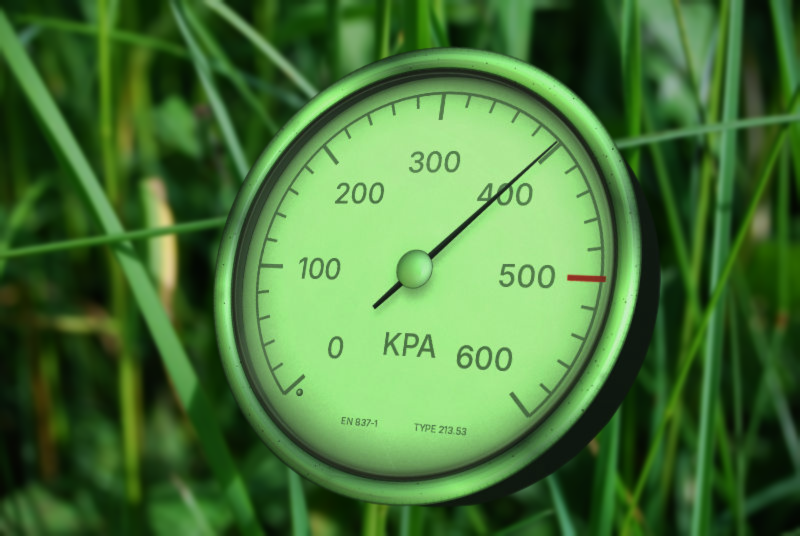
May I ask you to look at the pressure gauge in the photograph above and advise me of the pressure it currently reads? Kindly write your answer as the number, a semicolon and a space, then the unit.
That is 400; kPa
